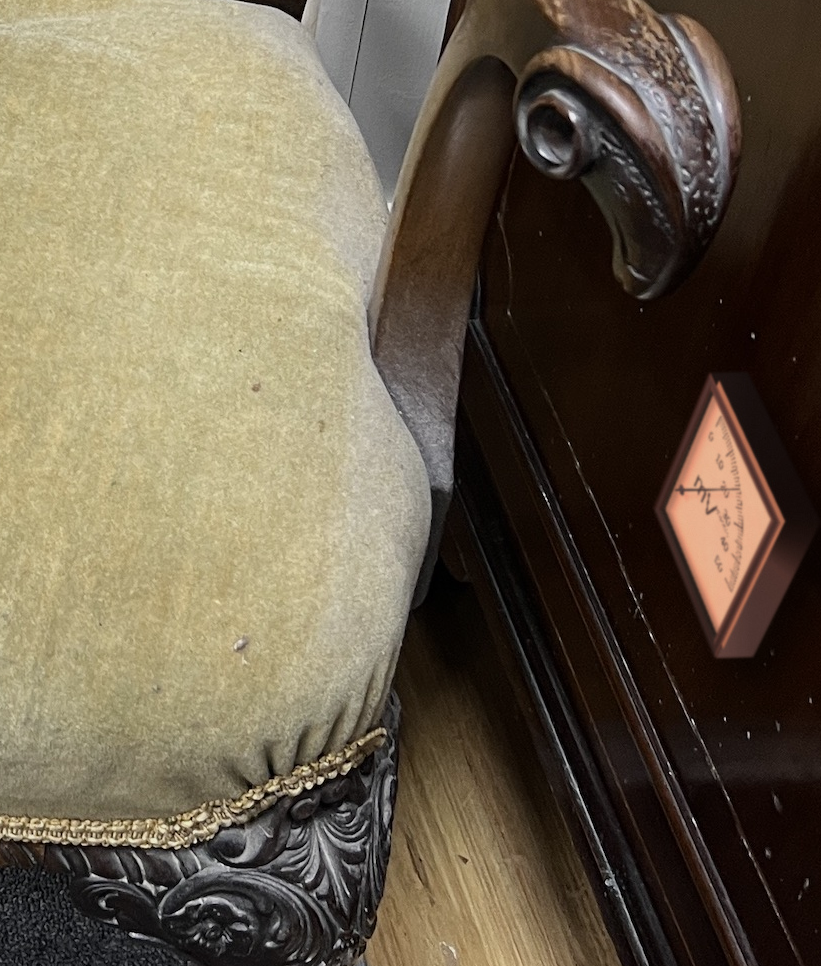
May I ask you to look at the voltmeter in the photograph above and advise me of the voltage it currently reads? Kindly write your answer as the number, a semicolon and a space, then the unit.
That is 20; mV
